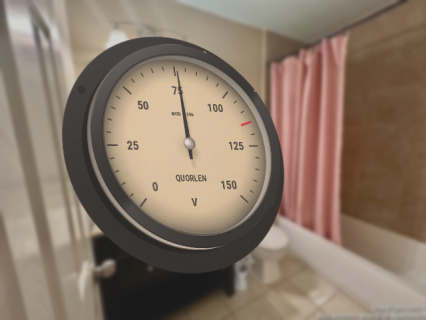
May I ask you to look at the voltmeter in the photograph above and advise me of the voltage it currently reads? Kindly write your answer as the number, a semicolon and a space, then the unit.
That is 75; V
